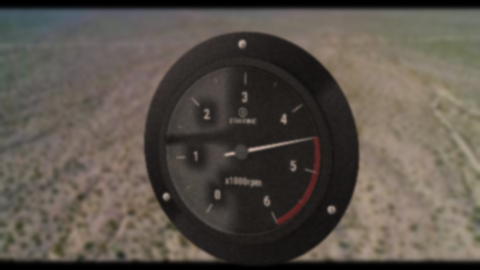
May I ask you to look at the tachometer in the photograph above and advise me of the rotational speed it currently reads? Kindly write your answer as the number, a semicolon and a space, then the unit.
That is 4500; rpm
